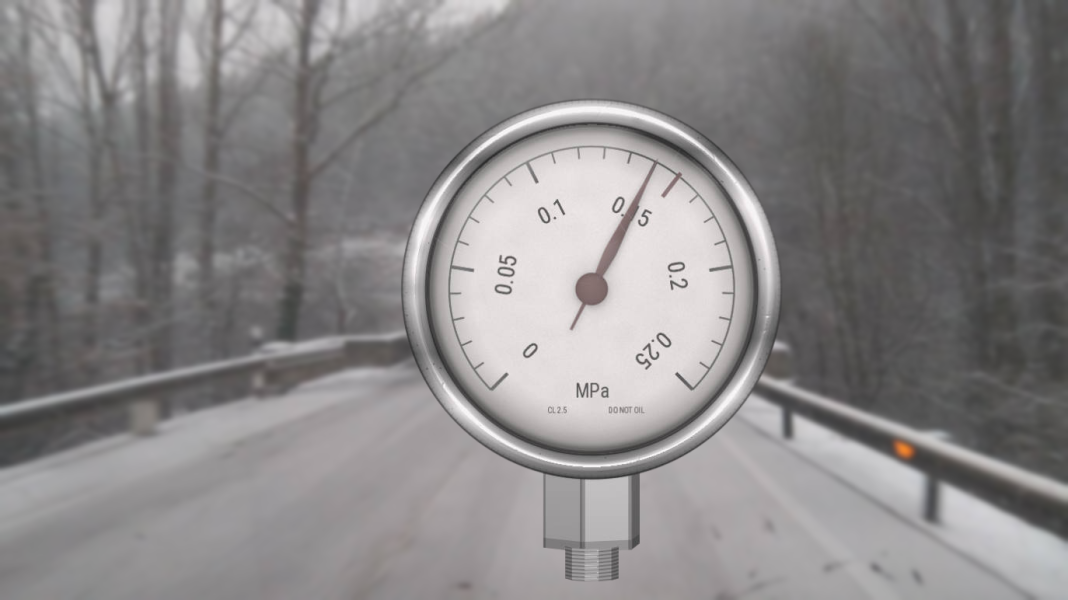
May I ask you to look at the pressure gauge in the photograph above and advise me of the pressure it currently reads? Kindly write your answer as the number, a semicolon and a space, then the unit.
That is 0.15; MPa
